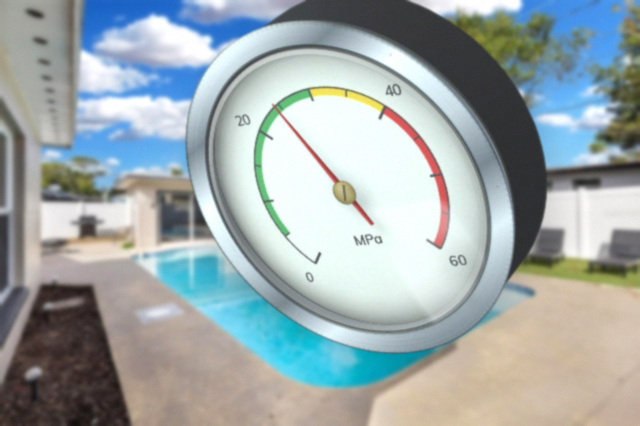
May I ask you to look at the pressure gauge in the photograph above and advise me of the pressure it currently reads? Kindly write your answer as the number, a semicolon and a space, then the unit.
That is 25; MPa
